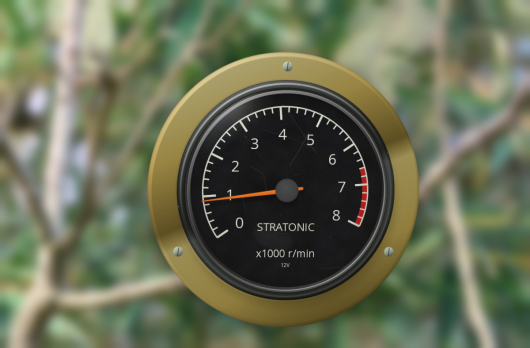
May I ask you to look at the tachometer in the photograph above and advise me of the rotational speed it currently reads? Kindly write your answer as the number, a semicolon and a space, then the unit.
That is 900; rpm
